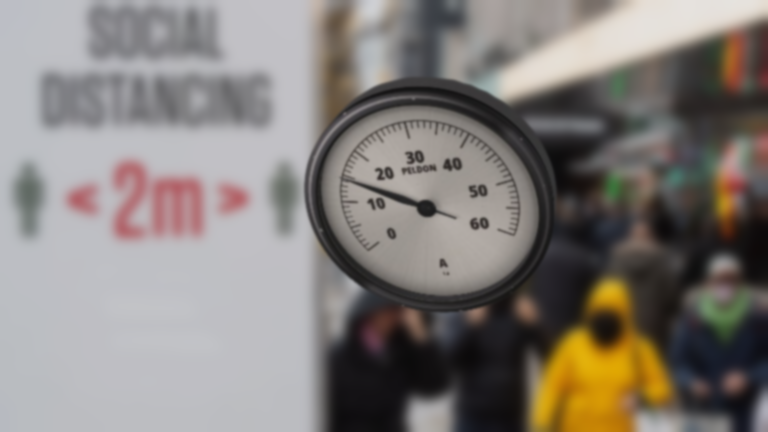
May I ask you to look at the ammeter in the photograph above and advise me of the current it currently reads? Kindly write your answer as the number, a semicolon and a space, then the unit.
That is 15; A
